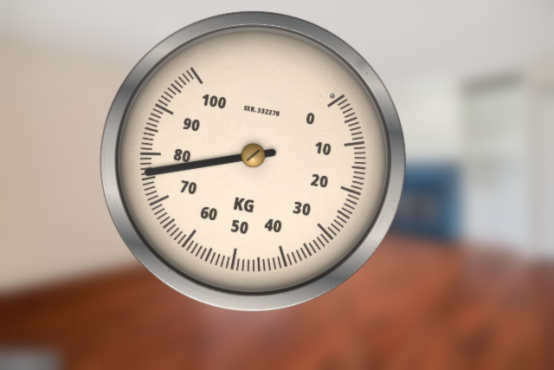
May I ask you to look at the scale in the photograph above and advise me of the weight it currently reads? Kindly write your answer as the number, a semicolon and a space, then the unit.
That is 76; kg
